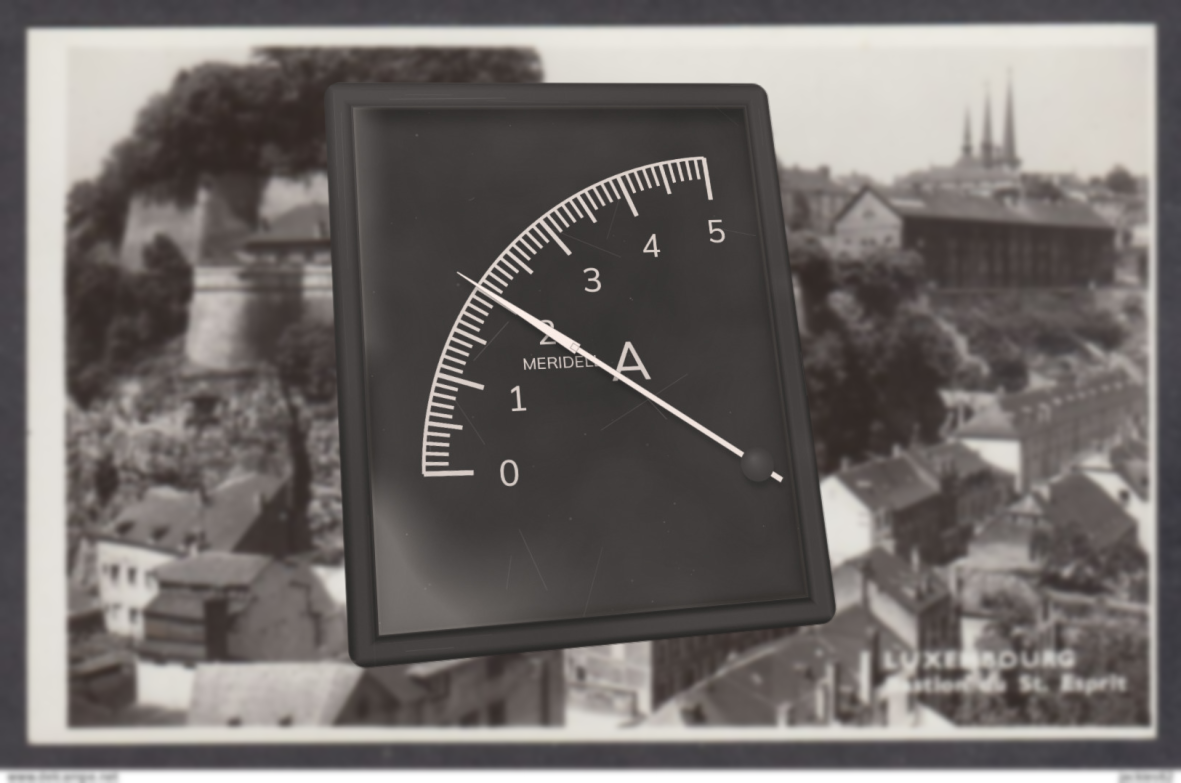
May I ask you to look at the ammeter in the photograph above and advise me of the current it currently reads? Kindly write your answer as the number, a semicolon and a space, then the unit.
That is 2; A
